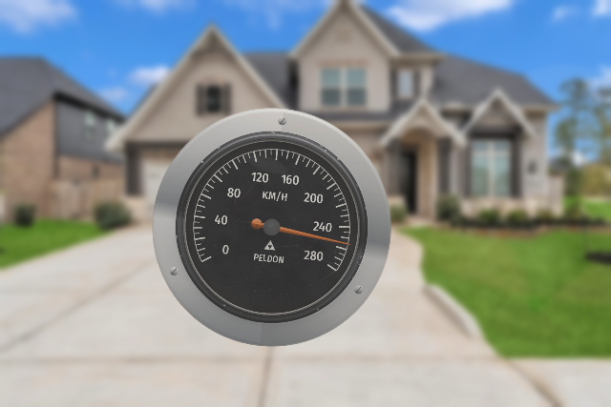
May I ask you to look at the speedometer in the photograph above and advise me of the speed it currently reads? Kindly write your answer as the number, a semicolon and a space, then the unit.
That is 255; km/h
